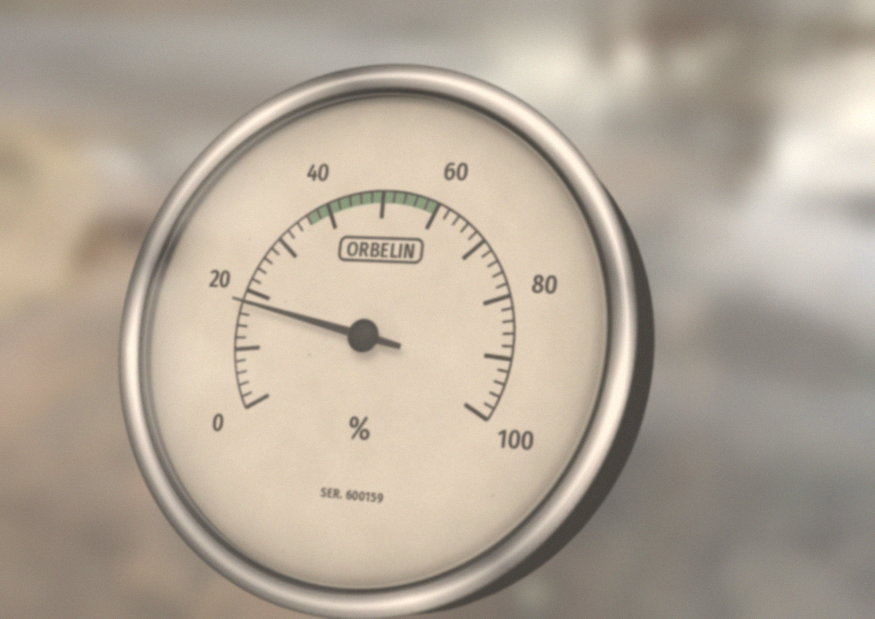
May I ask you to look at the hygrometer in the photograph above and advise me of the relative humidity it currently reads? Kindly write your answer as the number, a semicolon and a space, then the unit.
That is 18; %
